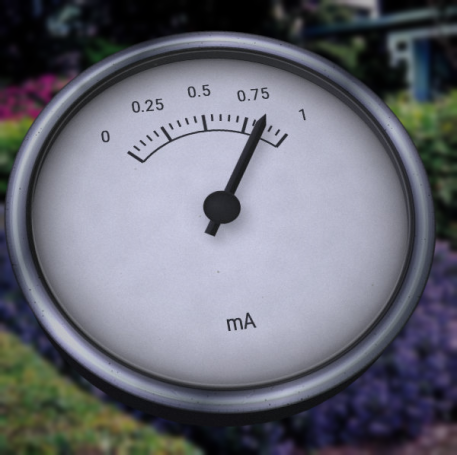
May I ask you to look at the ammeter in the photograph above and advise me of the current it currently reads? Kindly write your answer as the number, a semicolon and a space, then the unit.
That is 0.85; mA
